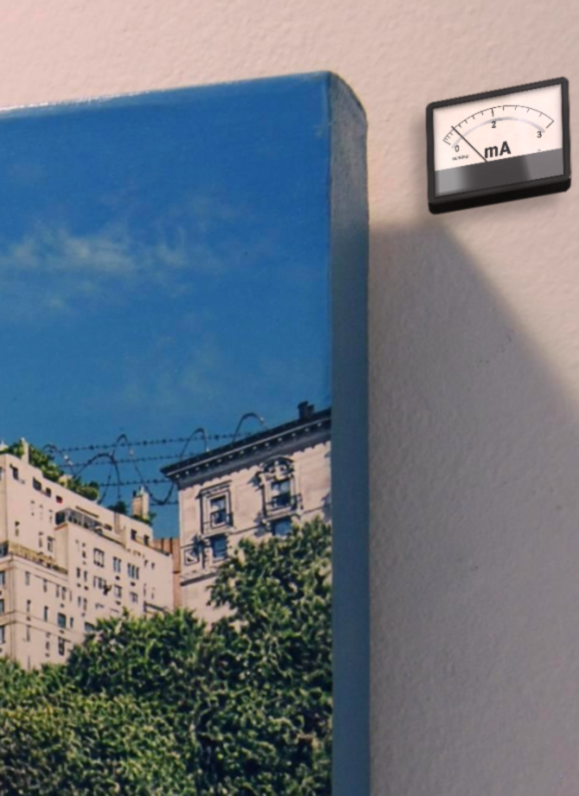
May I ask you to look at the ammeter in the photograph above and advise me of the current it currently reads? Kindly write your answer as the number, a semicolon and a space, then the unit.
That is 1; mA
